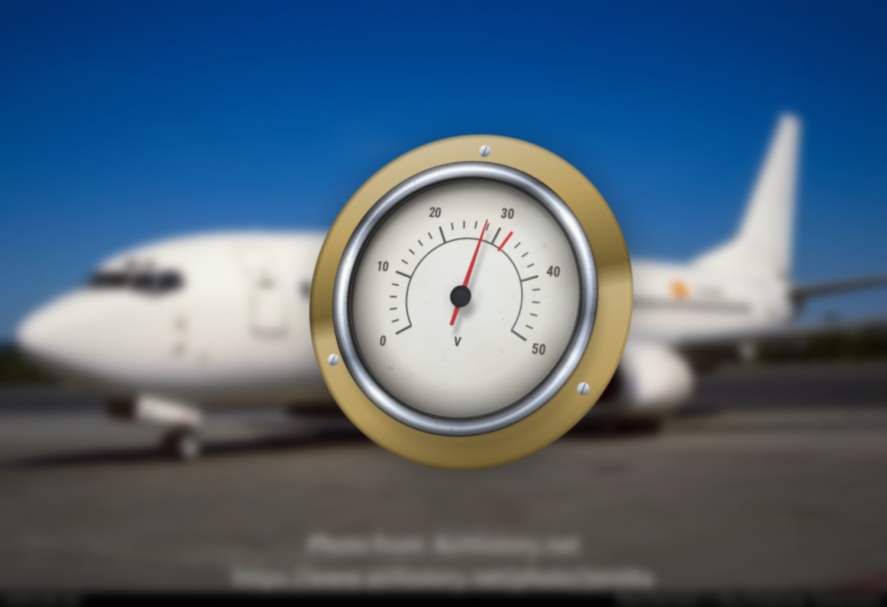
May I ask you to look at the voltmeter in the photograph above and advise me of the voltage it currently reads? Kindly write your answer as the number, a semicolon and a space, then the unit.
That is 28; V
